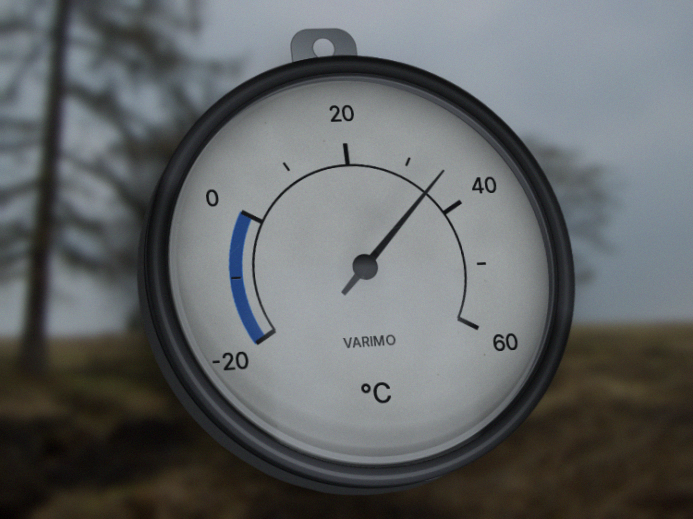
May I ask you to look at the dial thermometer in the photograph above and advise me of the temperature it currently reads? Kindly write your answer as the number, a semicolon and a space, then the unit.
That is 35; °C
